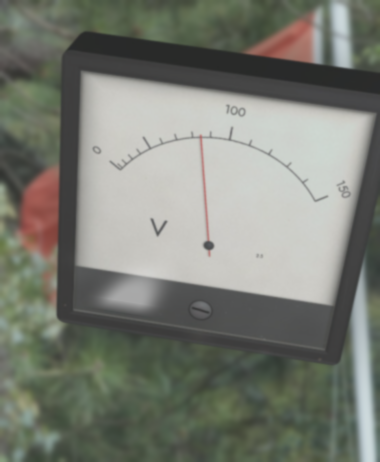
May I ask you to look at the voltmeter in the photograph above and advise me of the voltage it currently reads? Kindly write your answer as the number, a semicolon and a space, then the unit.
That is 85; V
